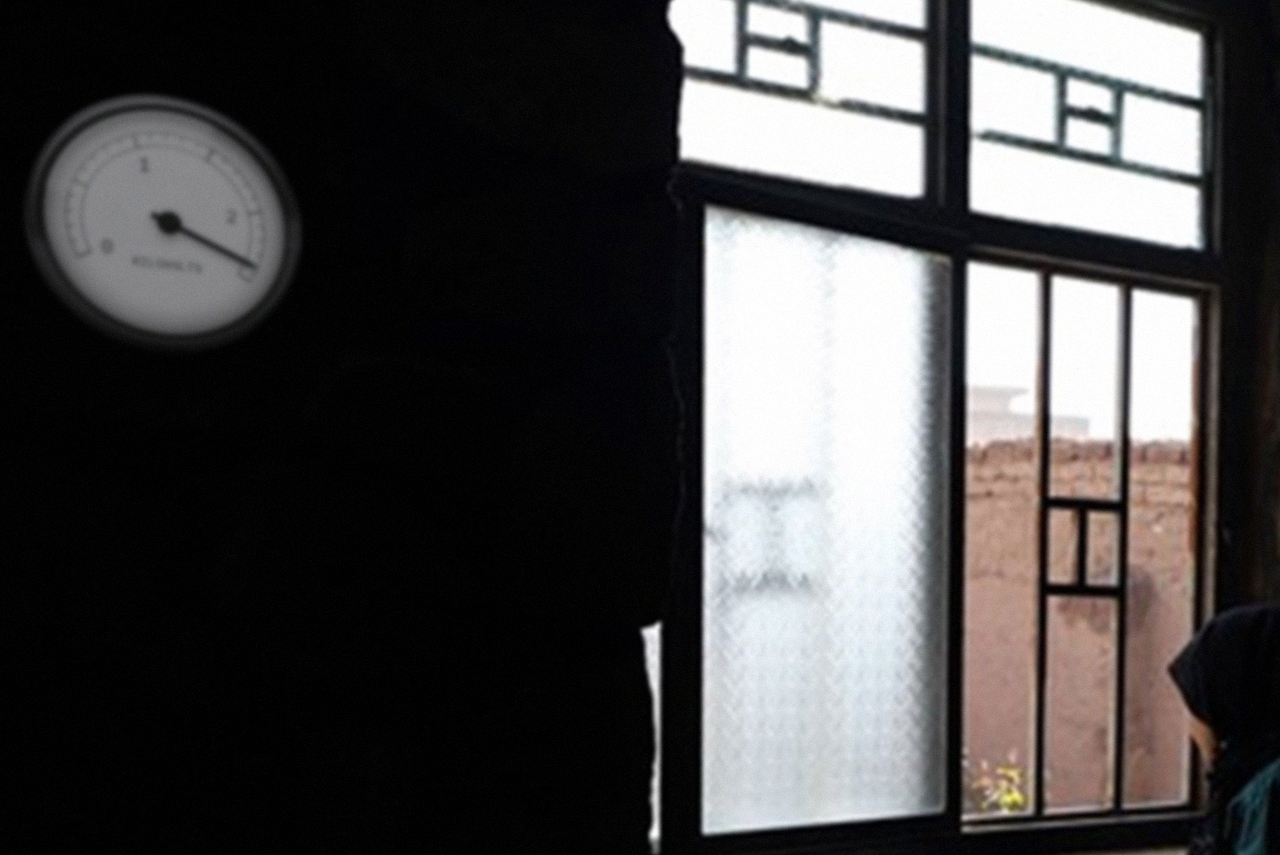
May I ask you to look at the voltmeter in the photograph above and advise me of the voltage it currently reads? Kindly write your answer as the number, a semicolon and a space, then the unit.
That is 2.4; kV
